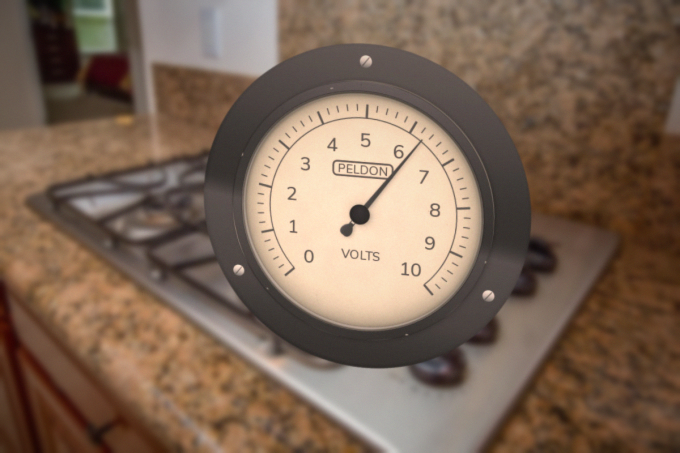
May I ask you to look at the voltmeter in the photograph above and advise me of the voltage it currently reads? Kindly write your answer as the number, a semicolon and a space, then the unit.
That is 6.3; V
